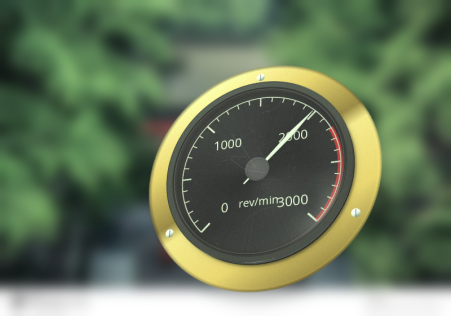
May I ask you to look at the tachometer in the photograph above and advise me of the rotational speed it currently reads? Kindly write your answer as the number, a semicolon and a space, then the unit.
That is 2000; rpm
